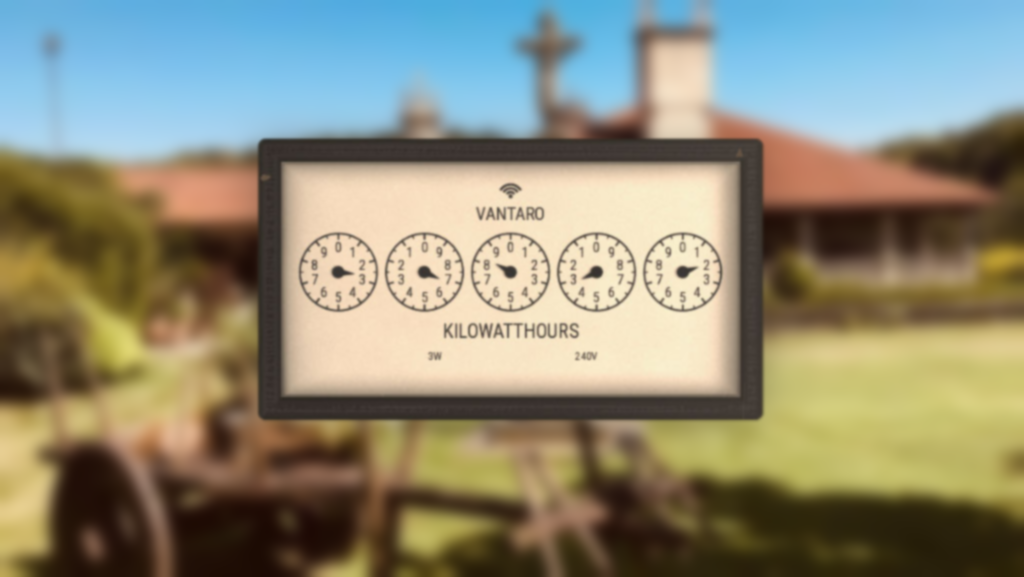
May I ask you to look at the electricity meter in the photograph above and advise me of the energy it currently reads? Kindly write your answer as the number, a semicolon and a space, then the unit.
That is 26832; kWh
